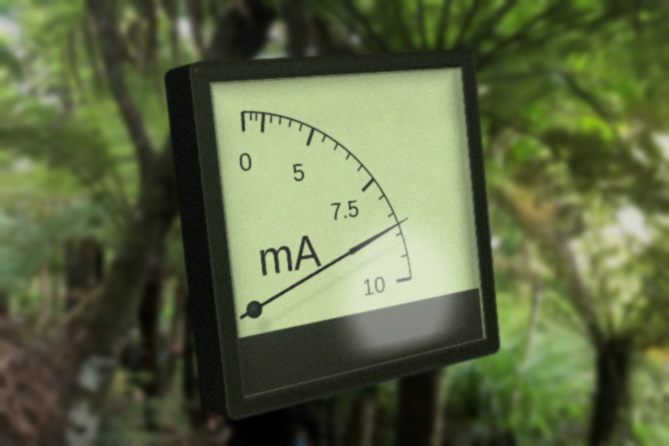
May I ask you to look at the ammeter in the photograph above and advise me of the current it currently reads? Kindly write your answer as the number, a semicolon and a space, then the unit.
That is 8.75; mA
